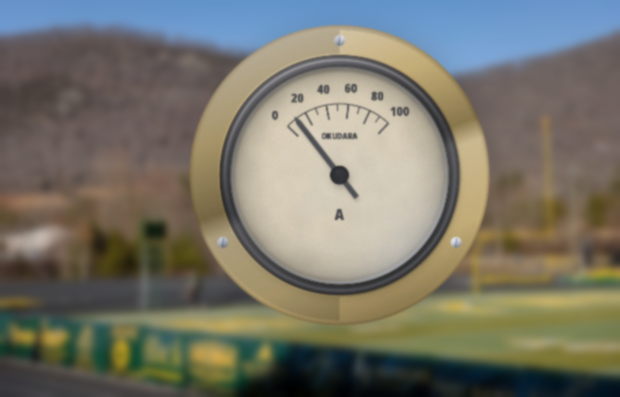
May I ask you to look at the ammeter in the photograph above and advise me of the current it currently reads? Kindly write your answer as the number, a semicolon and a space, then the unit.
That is 10; A
